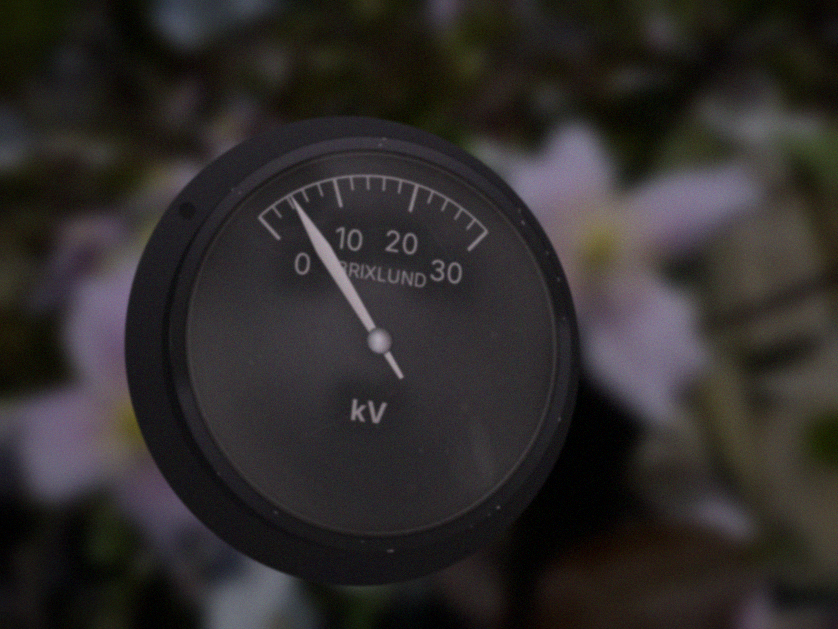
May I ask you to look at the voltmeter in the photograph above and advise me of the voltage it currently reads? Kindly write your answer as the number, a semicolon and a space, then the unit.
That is 4; kV
